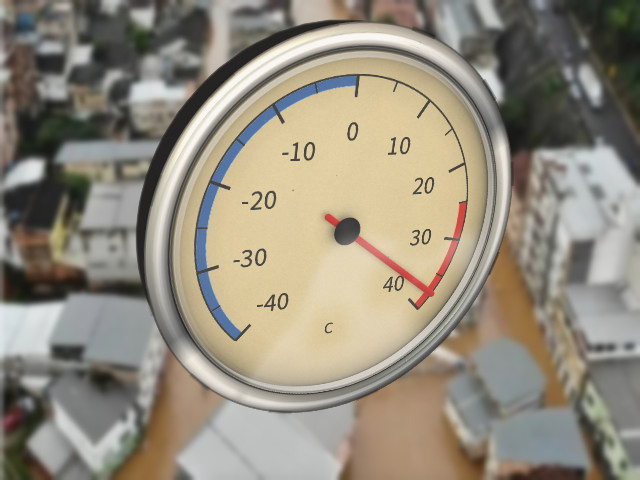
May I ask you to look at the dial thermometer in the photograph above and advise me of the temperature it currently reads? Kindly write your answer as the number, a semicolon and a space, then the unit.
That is 37.5; °C
